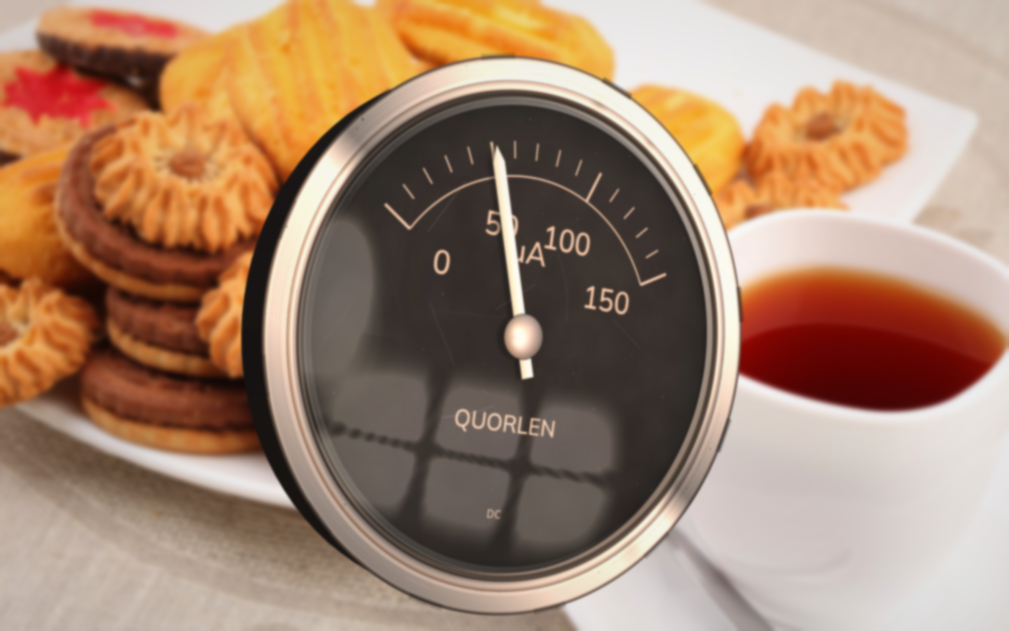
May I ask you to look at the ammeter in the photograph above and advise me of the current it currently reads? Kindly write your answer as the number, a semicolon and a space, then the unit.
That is 50; µA
